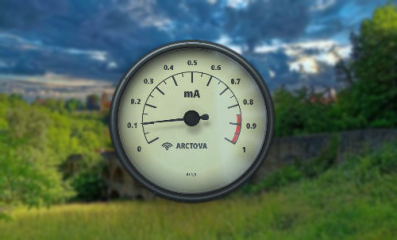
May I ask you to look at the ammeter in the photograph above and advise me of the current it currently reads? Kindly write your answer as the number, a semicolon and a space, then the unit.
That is 0.1; mA
